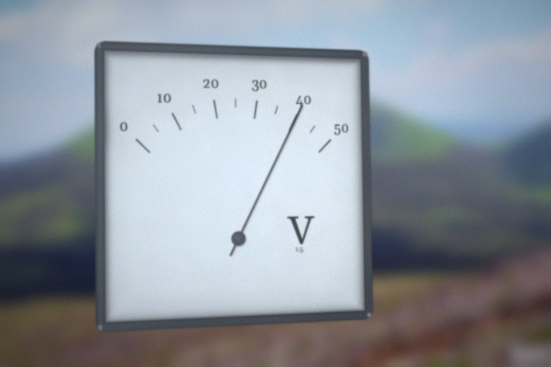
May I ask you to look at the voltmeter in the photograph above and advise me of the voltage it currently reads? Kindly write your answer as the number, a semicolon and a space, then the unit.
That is 40; V
